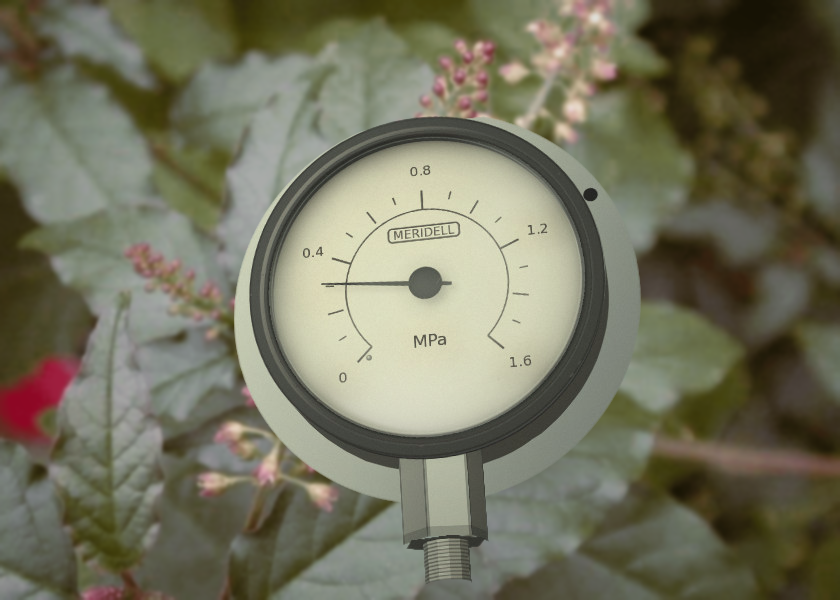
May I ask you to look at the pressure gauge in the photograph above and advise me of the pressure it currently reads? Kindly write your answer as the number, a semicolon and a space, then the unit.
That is 0.3; MPa
